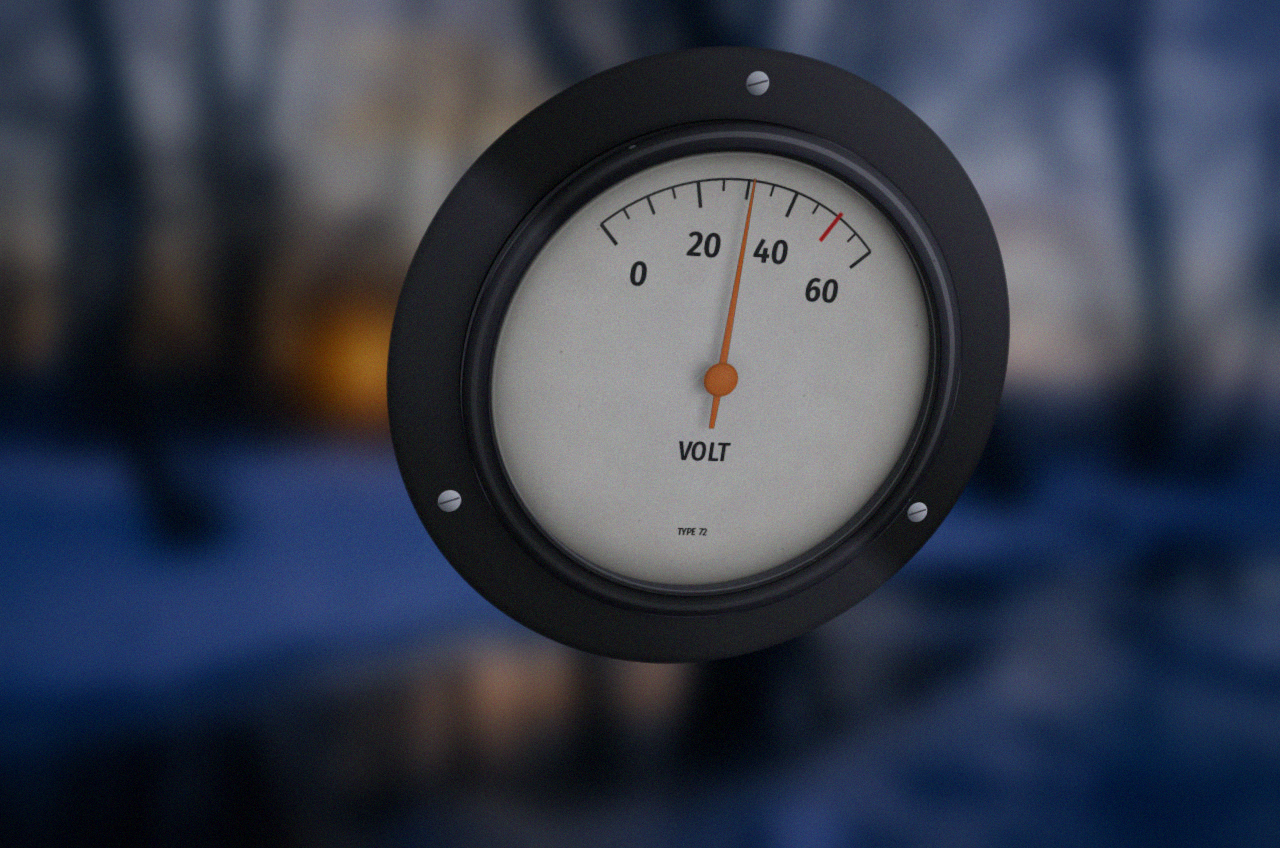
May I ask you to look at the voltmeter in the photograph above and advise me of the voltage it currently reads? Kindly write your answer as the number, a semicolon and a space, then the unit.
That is 30; V
